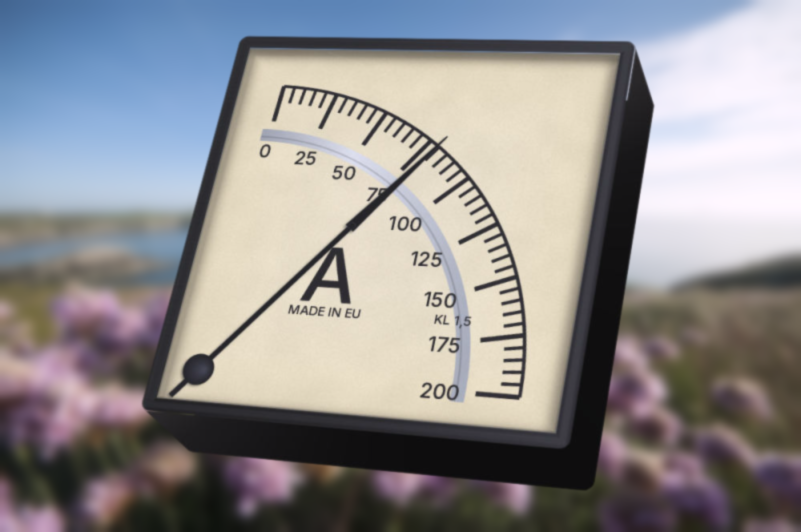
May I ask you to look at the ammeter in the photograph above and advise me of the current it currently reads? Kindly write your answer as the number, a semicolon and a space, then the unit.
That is 80; A
